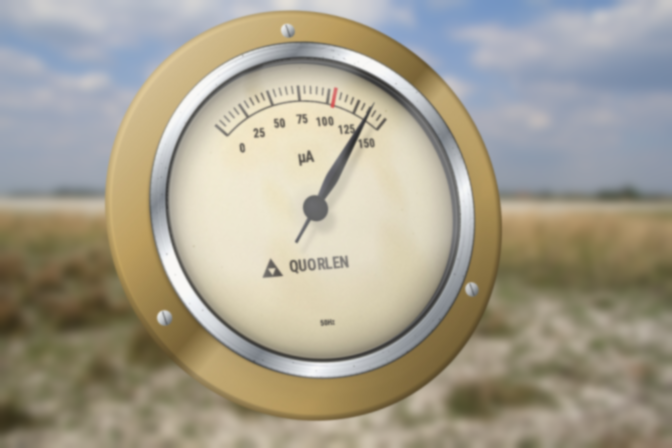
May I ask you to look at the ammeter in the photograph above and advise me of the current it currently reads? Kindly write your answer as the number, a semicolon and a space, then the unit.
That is 135; µA
